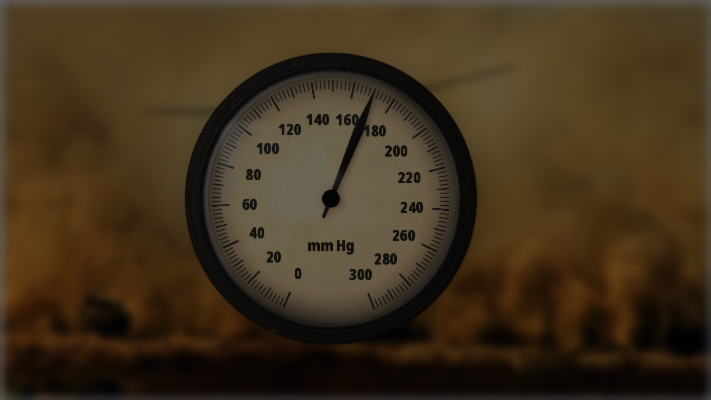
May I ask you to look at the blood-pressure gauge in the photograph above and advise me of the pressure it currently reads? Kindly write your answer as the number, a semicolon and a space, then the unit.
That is 170; mmHg
